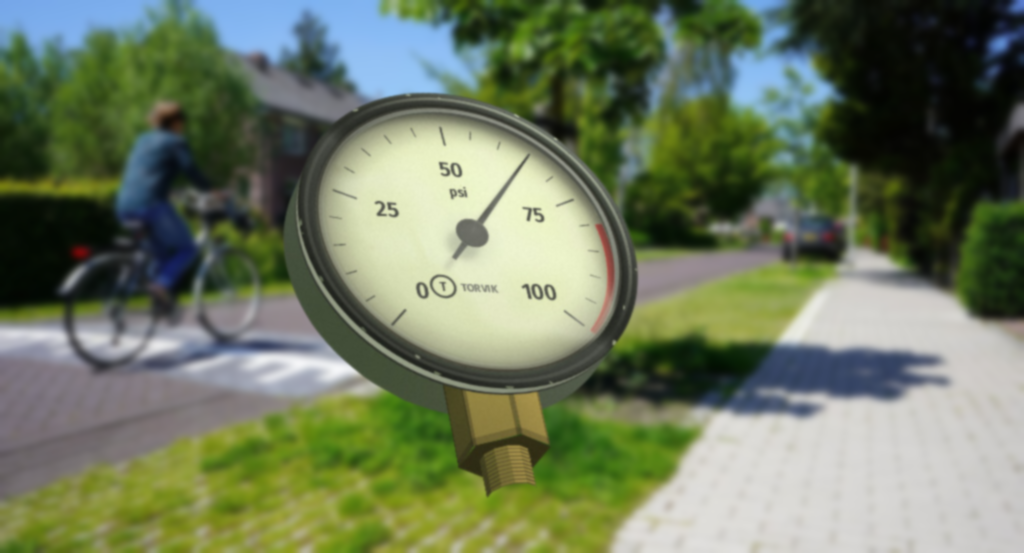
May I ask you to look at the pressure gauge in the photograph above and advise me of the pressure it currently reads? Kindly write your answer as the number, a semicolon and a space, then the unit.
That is 65; psi
